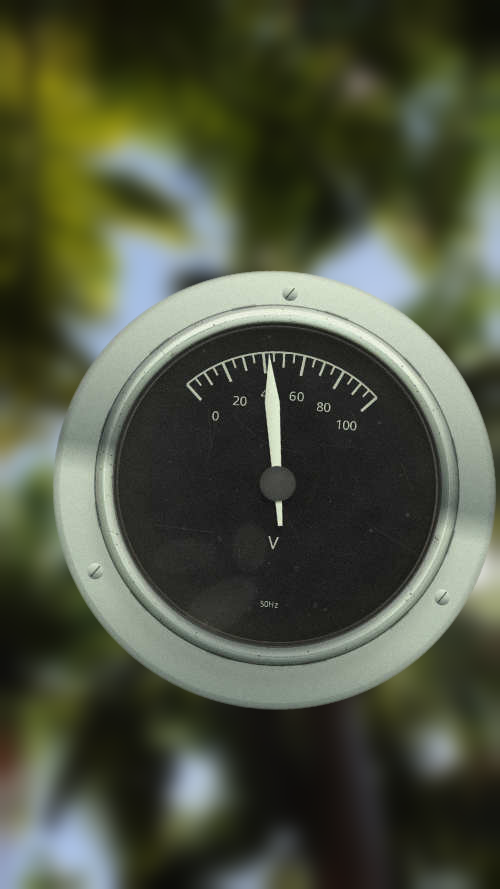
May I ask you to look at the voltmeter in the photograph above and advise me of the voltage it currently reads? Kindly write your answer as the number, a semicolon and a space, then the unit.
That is 42.5; V
